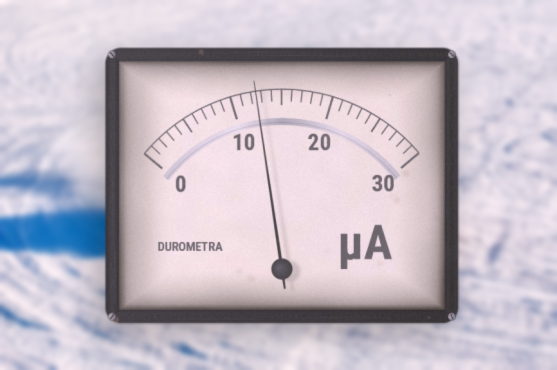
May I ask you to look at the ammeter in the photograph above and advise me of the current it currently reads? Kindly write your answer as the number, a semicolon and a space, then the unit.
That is 12.5; µA
